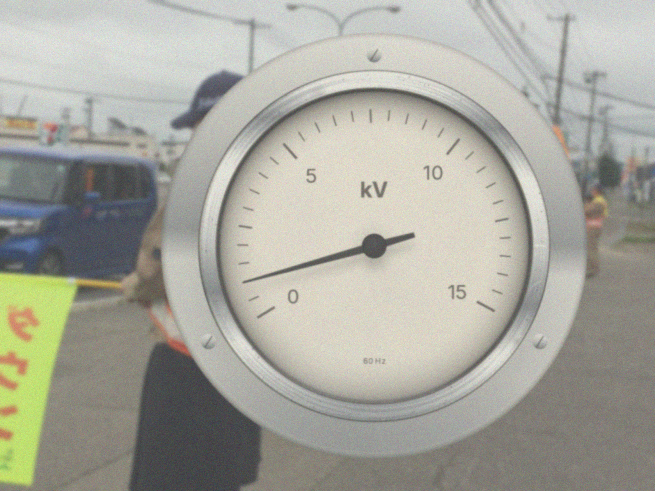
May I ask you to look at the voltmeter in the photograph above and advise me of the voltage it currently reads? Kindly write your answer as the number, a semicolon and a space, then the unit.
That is 1; kV
